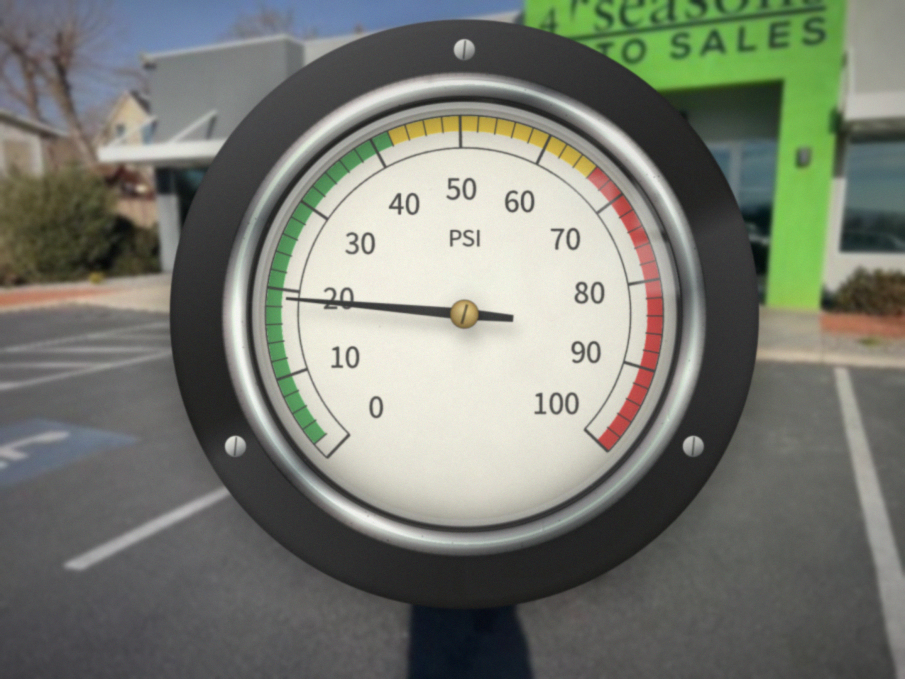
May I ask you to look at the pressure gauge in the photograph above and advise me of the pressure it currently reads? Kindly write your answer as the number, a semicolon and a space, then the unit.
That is 19; psi
